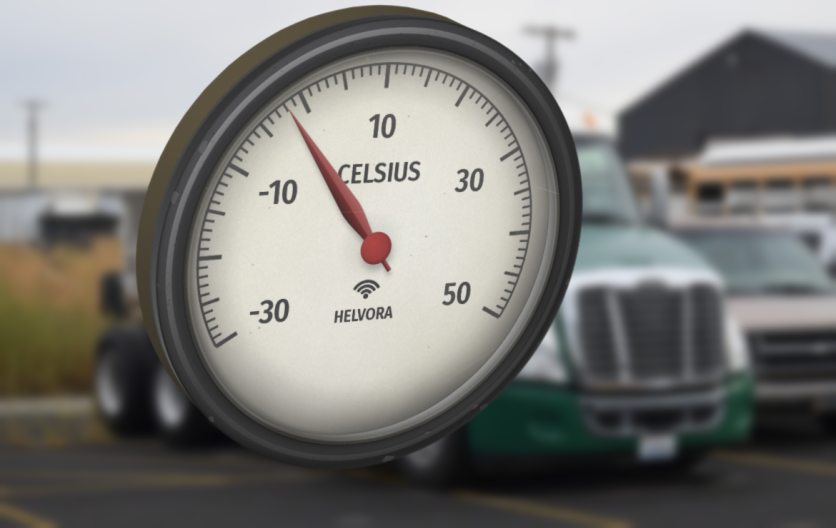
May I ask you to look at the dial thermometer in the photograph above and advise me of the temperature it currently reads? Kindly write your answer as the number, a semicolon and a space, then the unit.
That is -2; °C
